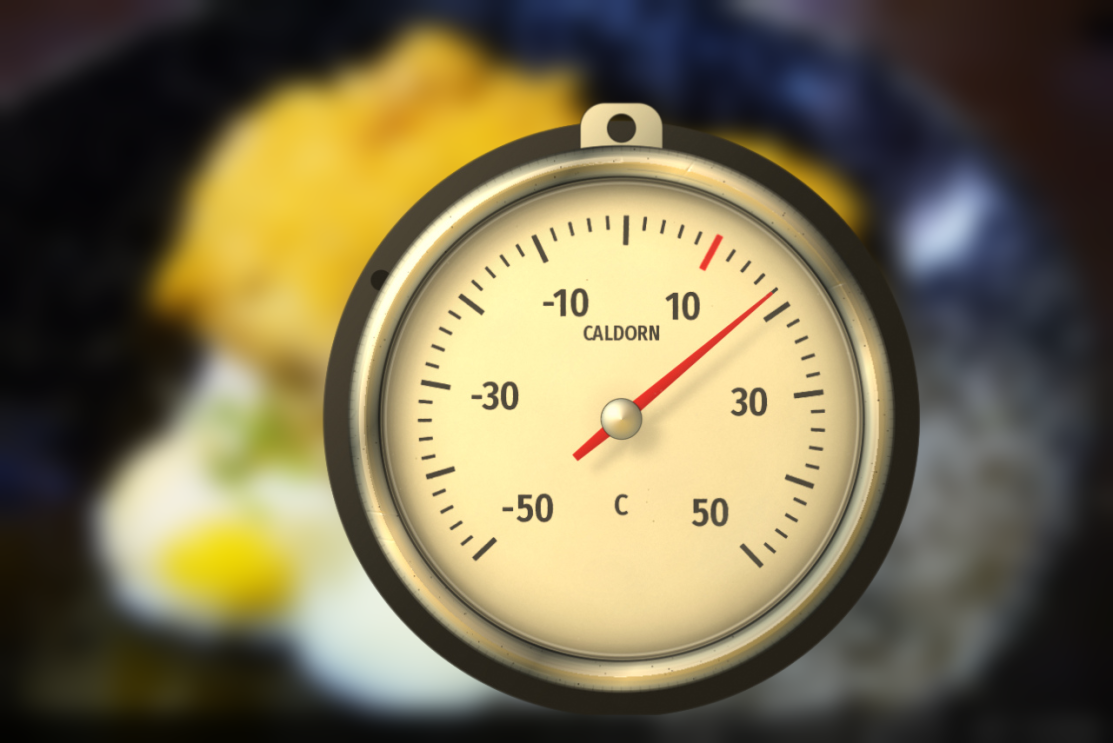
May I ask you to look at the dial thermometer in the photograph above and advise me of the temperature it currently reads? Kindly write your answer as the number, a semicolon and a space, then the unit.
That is 18; °C
